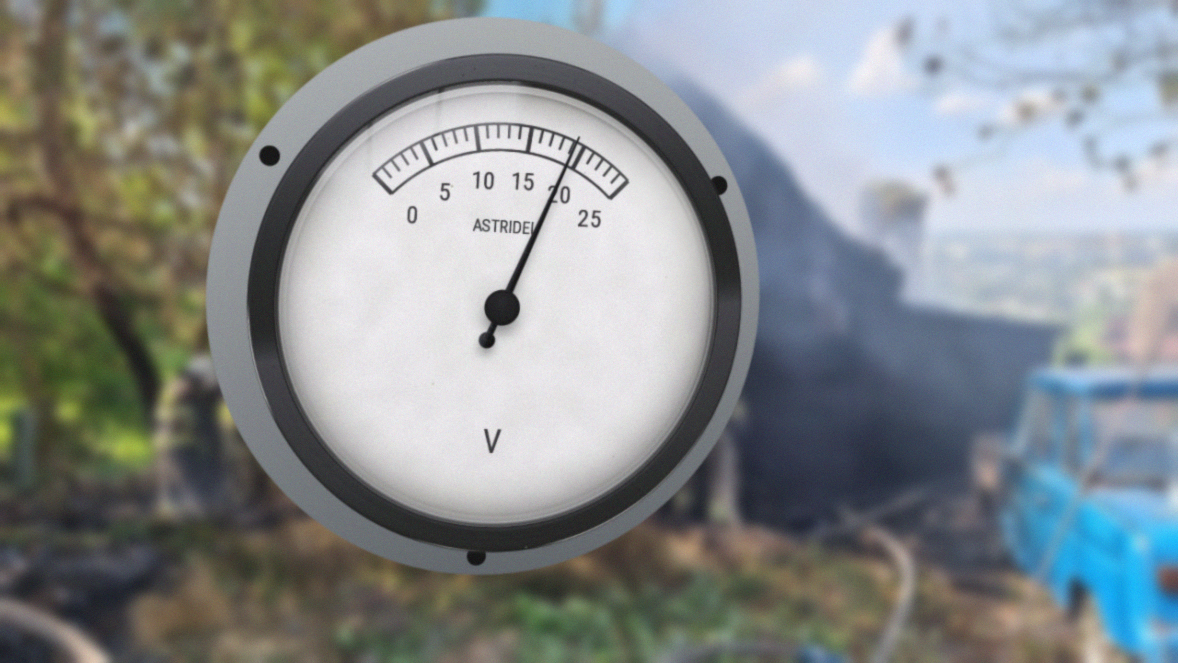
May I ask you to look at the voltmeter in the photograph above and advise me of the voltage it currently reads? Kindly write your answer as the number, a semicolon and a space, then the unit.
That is 19; V
